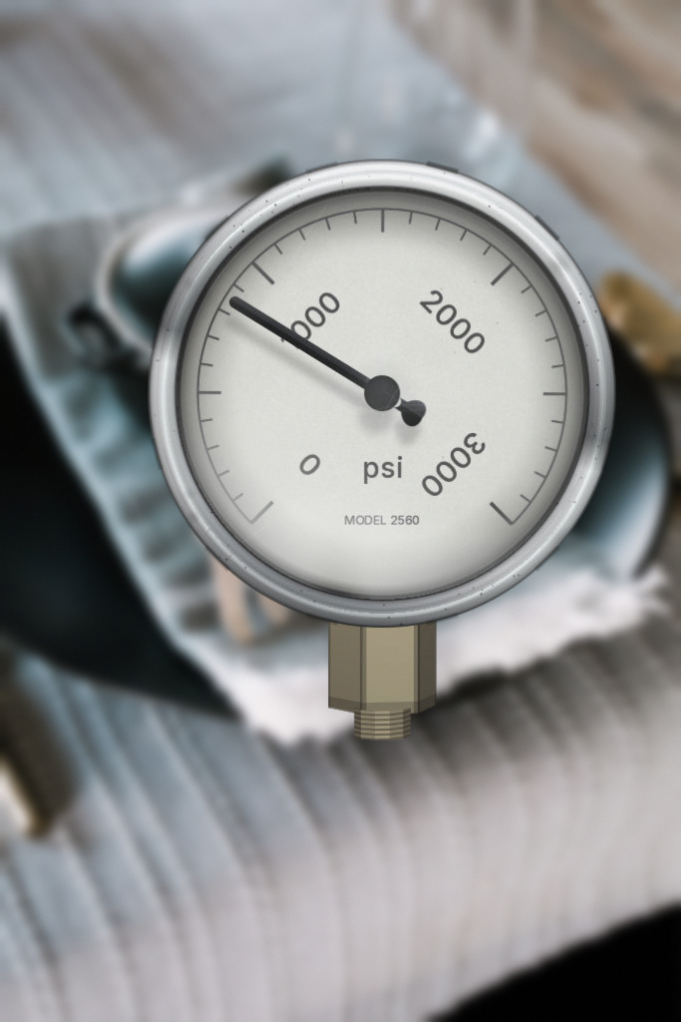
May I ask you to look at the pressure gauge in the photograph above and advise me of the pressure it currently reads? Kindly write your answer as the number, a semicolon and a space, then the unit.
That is 850; psi
